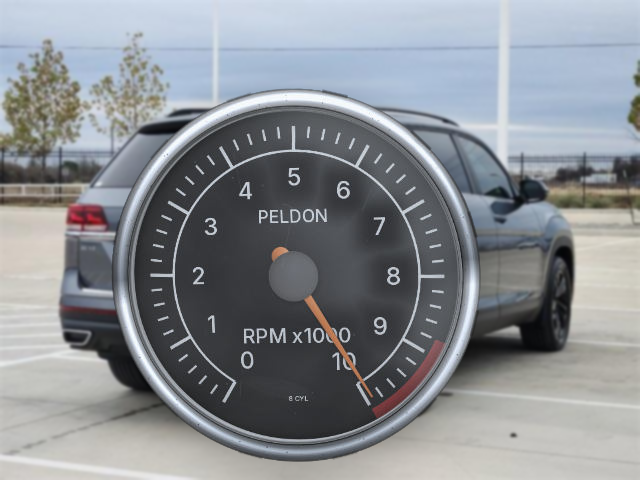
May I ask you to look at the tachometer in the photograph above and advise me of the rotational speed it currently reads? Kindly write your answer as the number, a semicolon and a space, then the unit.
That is 9900; rpm
